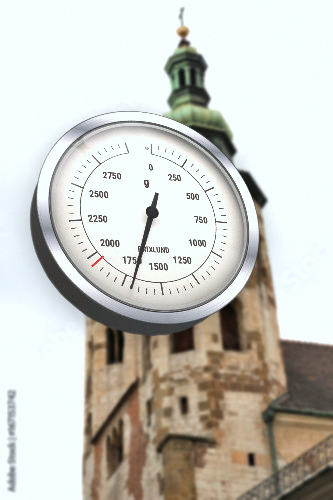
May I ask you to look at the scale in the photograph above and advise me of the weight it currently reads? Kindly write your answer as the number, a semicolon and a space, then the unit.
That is 1700; g
